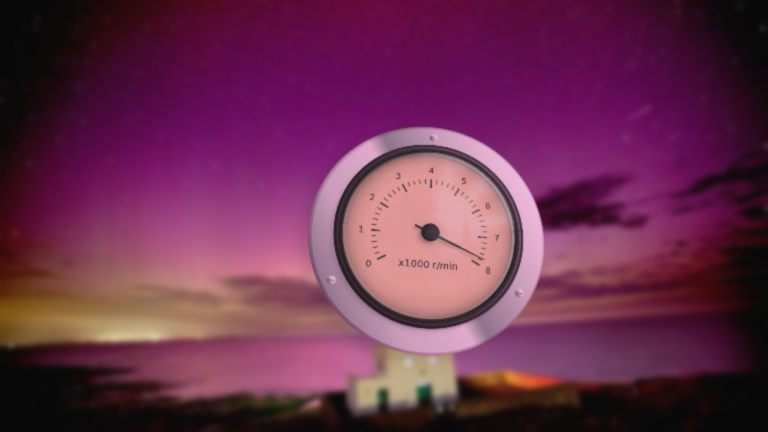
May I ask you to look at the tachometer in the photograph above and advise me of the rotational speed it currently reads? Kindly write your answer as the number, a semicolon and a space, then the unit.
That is 7800; rpm
